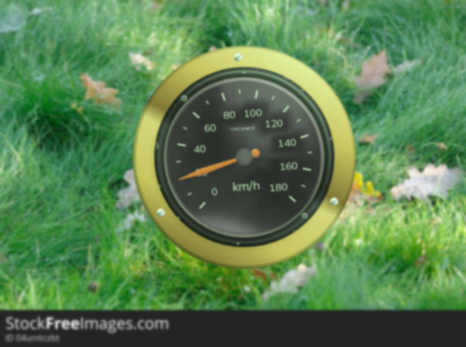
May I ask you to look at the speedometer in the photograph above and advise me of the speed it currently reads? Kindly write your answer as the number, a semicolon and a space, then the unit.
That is 20; km/h
